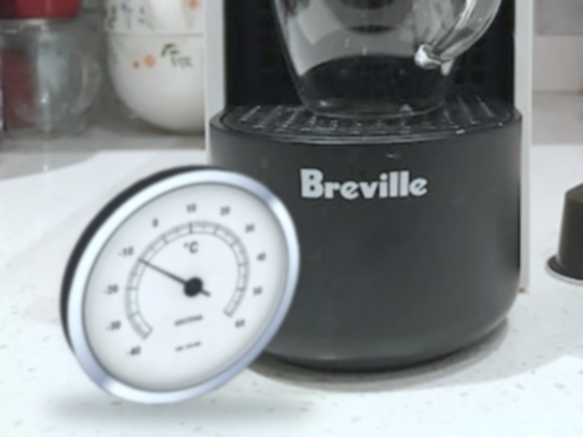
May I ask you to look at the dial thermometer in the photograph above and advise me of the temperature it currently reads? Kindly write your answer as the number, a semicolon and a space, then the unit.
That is -10; °C
